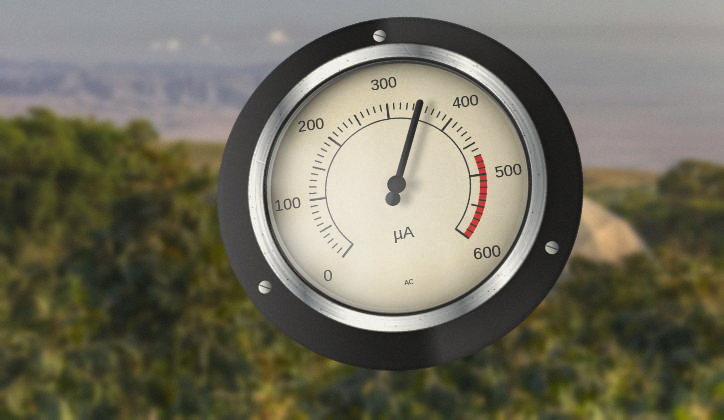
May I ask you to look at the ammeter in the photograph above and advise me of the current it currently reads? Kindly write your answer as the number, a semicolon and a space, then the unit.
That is 350; µA
